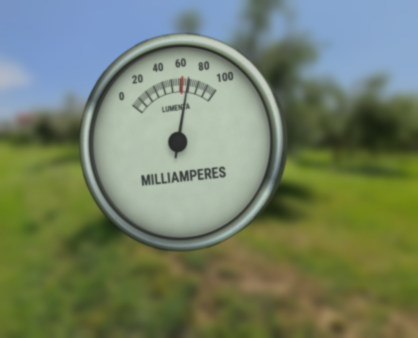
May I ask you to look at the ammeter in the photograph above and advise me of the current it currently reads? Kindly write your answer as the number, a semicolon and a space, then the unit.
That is 70; mA
